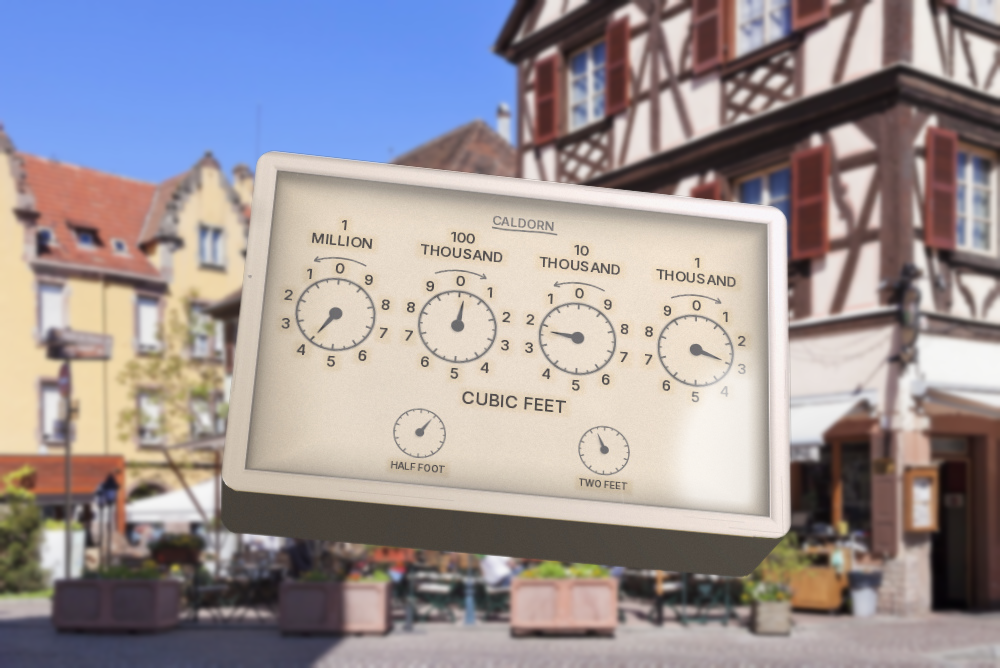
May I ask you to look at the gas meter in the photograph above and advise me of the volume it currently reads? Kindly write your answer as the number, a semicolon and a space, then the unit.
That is 402300; ft³
